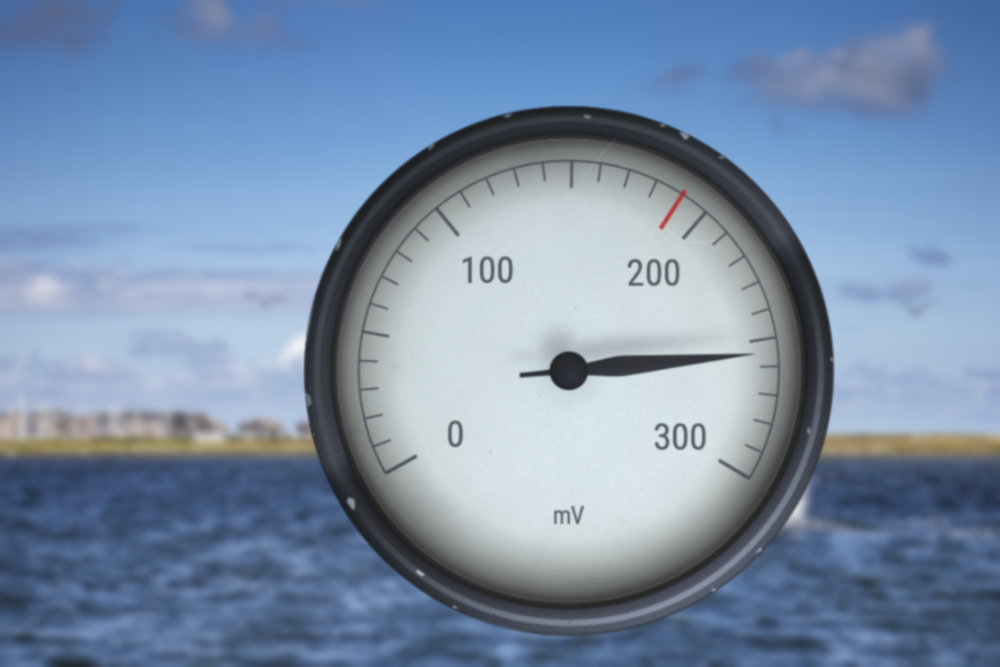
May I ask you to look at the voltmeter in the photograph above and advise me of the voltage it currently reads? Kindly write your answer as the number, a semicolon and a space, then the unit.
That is 255; mV
